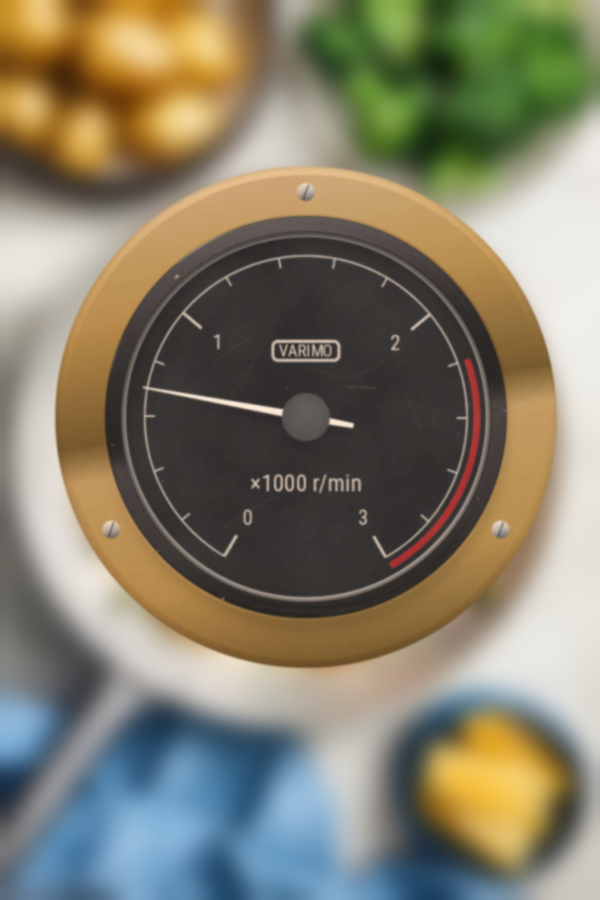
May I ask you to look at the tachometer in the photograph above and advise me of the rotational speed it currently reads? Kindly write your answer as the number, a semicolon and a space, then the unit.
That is 700; rpm
